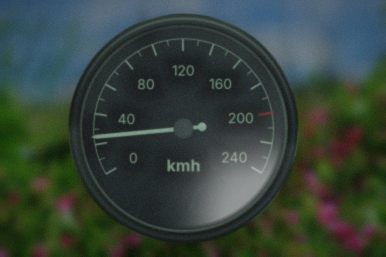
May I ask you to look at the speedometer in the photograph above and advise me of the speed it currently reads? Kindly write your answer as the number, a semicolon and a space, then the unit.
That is 25; km/h
